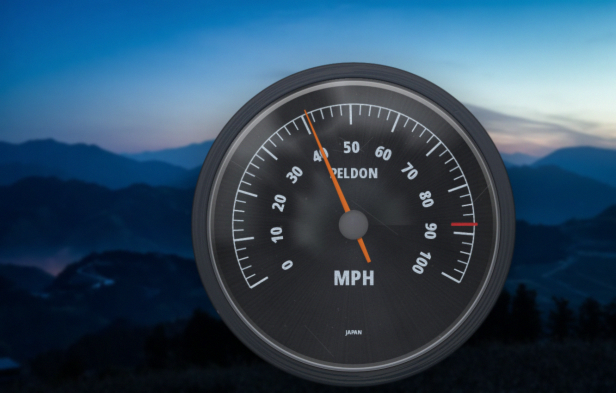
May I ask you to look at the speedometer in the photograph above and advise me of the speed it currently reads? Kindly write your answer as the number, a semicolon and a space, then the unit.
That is 41; mph
